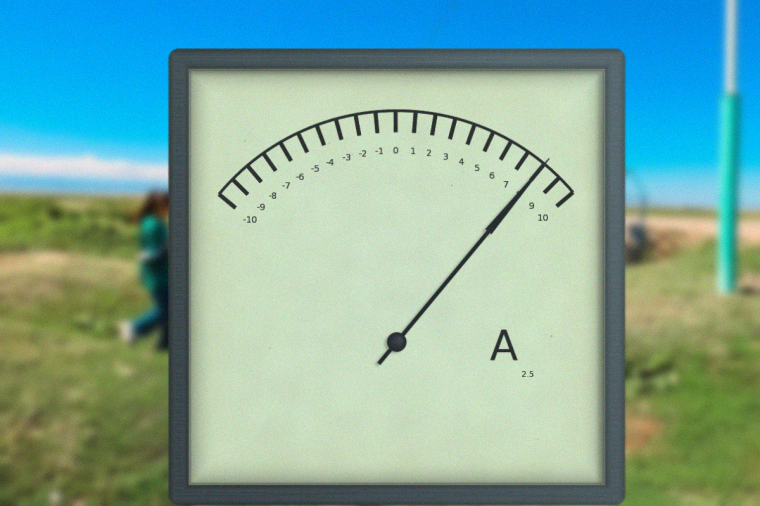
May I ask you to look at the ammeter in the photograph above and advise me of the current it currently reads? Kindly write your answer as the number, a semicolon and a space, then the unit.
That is 8; A
